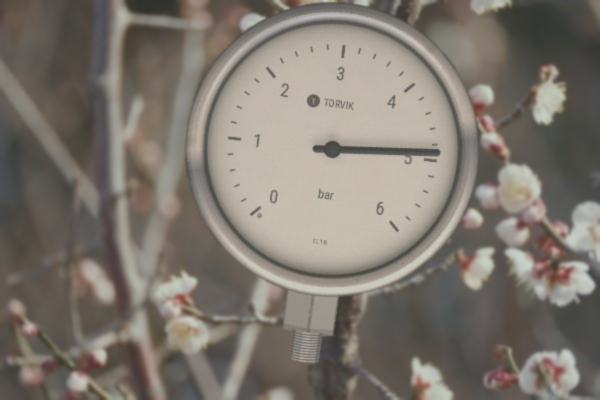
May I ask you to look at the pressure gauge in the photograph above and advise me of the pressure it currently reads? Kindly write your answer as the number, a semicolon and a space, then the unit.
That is 4.9; bar
